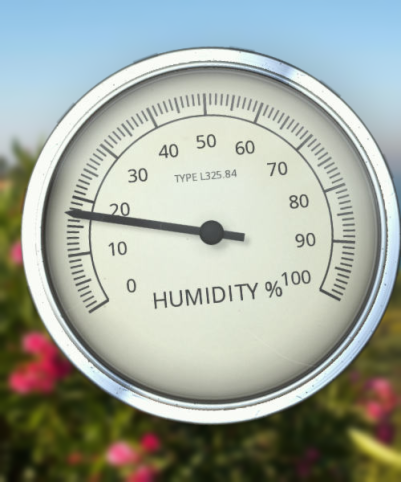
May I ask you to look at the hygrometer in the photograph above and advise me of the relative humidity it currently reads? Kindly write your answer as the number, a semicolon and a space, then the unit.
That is 17; %
